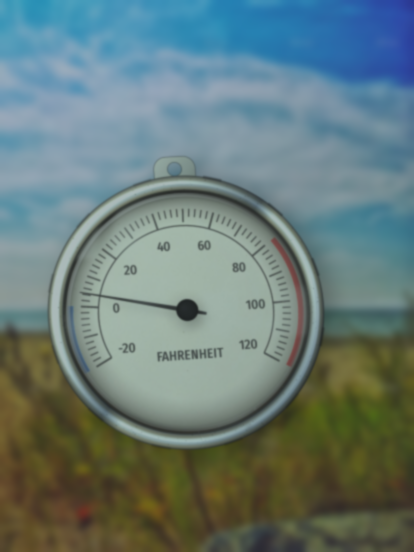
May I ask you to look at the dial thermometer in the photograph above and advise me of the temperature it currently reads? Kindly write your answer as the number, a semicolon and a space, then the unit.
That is 4; °F
